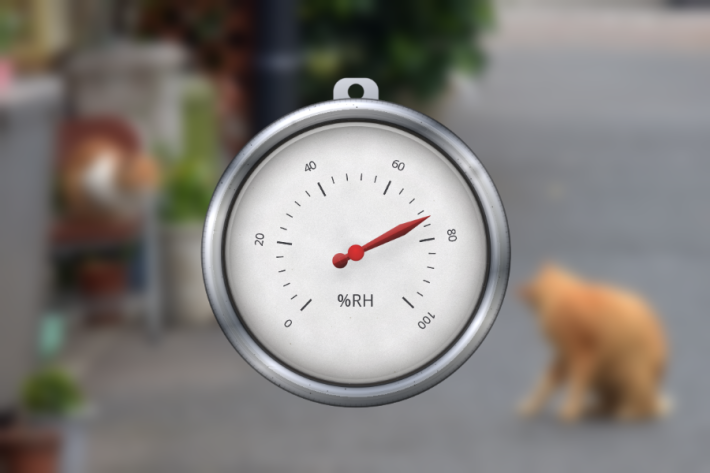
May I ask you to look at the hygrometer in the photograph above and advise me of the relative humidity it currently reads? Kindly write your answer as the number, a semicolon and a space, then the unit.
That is 74; %
